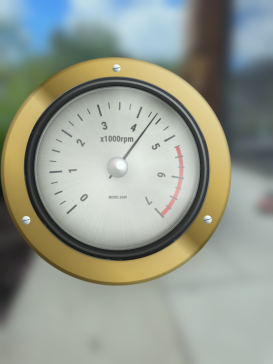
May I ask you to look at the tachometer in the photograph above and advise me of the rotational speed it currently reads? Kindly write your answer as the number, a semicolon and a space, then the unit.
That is 4375; rpm
